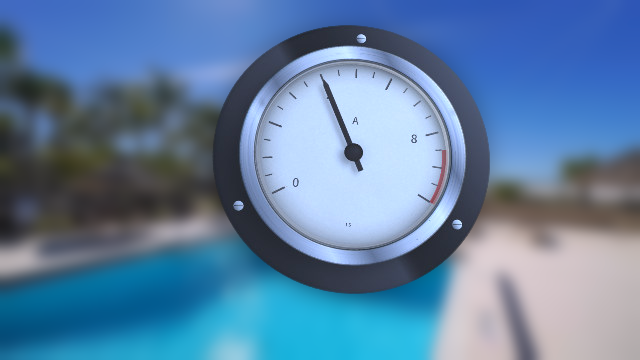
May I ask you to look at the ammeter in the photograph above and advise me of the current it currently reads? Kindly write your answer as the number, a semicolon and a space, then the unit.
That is 4; A
